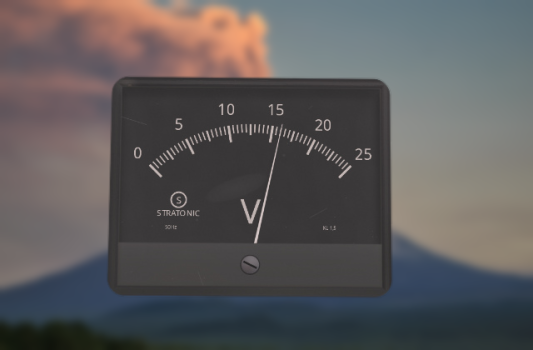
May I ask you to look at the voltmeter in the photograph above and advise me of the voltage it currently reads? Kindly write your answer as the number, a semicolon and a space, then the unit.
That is 16; V
